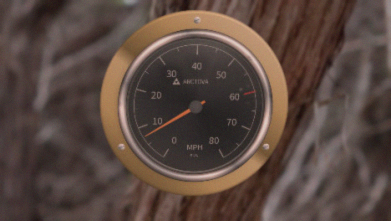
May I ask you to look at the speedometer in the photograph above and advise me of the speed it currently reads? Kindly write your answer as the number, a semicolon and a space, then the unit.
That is 7.5; mph
